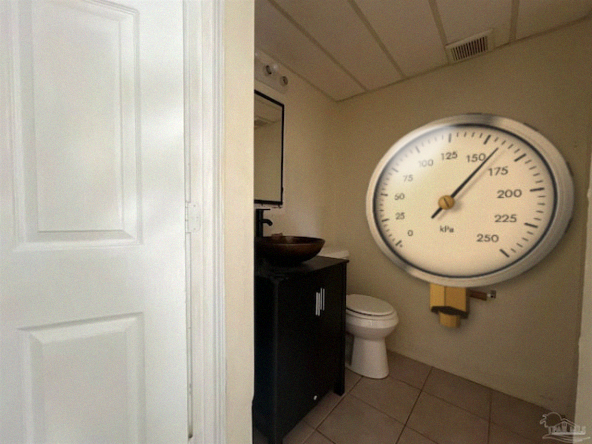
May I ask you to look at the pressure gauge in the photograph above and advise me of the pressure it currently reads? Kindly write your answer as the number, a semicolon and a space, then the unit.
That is 160; kPa
